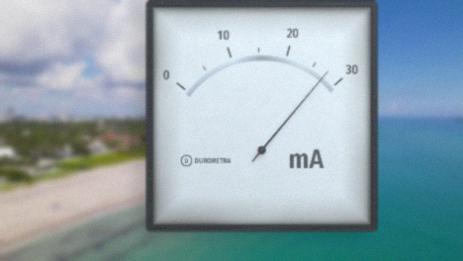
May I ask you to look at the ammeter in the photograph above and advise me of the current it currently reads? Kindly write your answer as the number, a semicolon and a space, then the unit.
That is 27.5; mA
